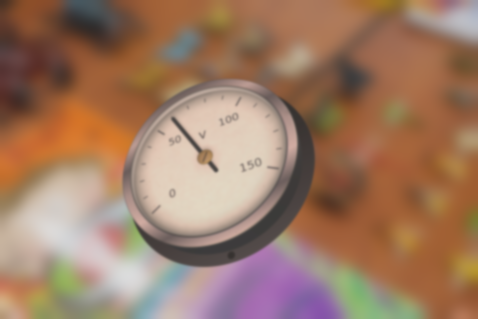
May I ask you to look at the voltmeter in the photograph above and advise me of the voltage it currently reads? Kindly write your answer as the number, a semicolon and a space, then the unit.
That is 60; V
